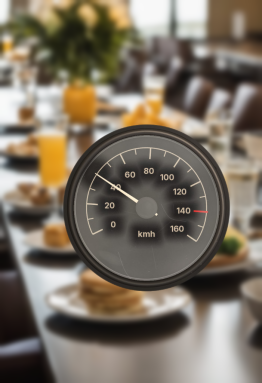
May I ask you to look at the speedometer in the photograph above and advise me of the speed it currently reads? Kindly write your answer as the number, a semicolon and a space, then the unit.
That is 40; km/h
